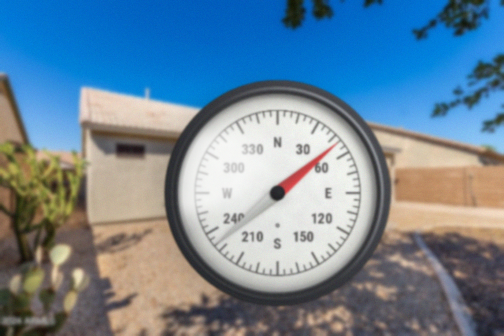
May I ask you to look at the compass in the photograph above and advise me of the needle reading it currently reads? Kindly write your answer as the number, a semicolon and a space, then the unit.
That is 50; °
